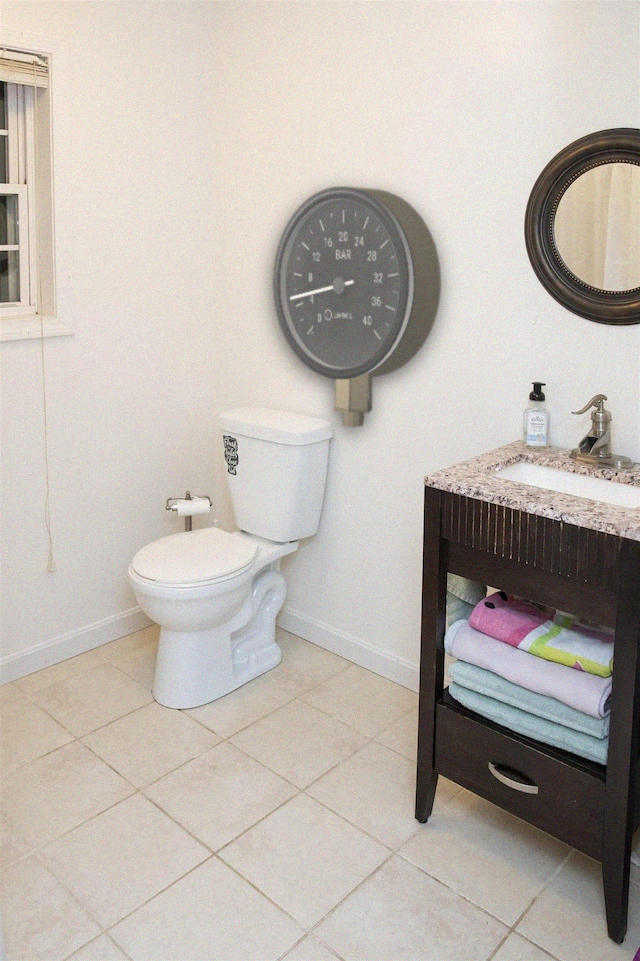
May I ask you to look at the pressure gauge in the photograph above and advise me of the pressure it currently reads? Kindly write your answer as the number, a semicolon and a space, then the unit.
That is 5; bar
